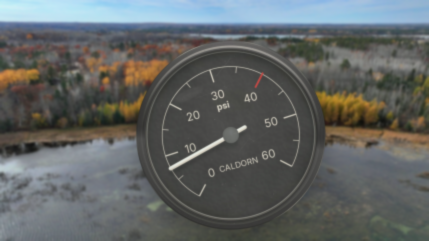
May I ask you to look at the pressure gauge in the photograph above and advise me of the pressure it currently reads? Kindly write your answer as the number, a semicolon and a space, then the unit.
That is 7.5; psi
